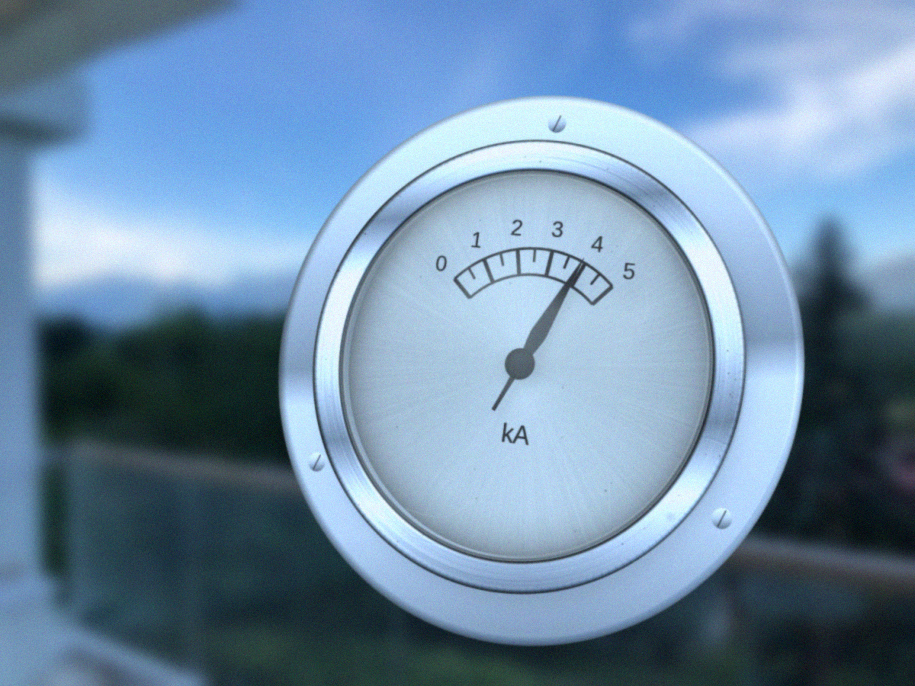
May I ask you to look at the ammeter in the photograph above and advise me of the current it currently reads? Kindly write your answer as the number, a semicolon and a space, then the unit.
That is 4; kA
